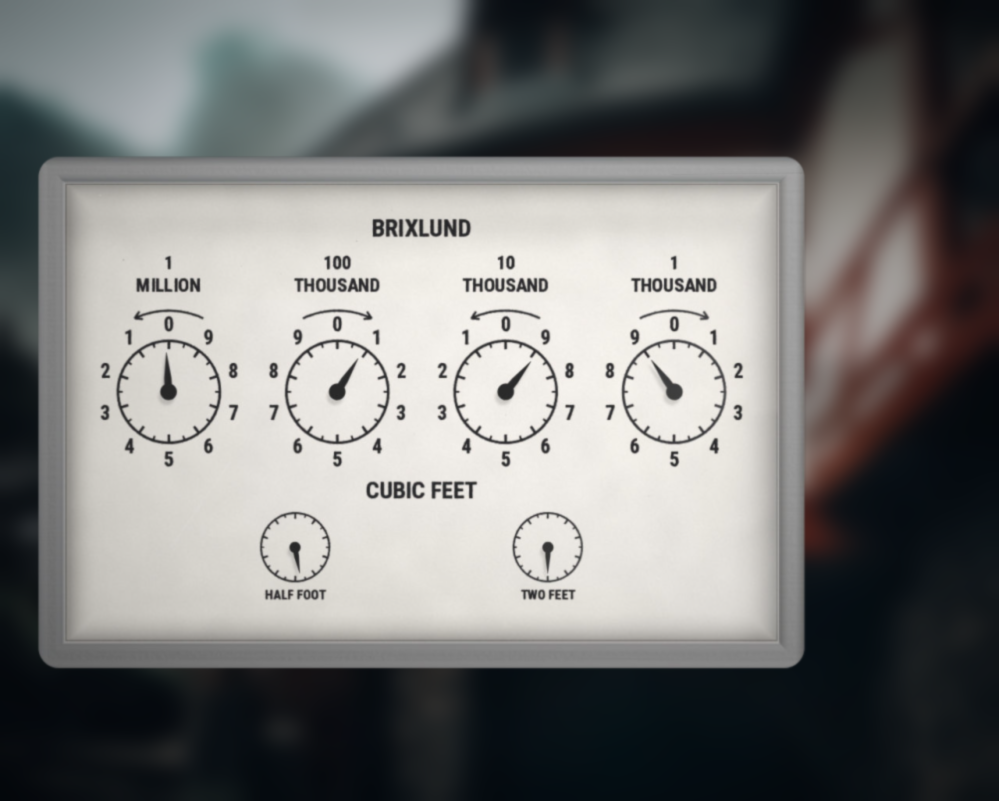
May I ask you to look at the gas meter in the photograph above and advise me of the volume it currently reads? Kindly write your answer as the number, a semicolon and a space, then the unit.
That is 8900; ft³
